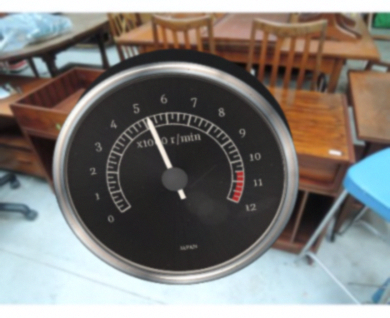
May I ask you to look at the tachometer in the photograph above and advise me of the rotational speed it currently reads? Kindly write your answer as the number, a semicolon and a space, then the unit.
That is 5250; rpm
